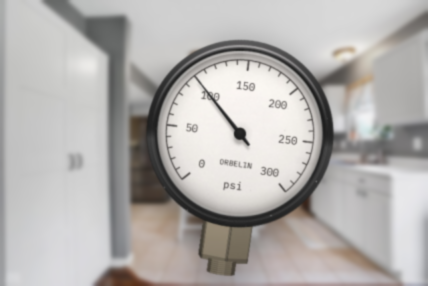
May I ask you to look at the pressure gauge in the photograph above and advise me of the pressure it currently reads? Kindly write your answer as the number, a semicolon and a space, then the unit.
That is 100; psi
